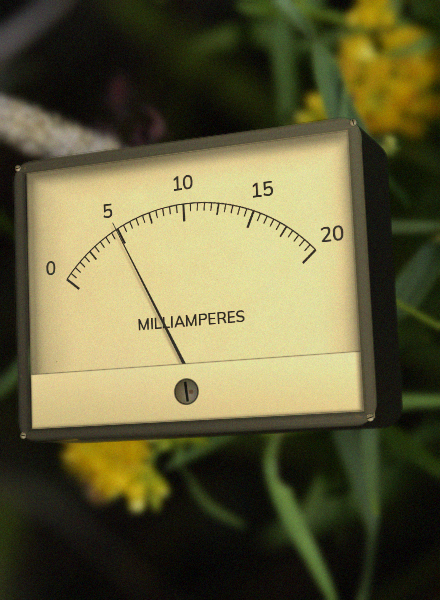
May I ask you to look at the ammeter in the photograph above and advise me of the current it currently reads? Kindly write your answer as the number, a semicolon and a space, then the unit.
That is 5; mA
